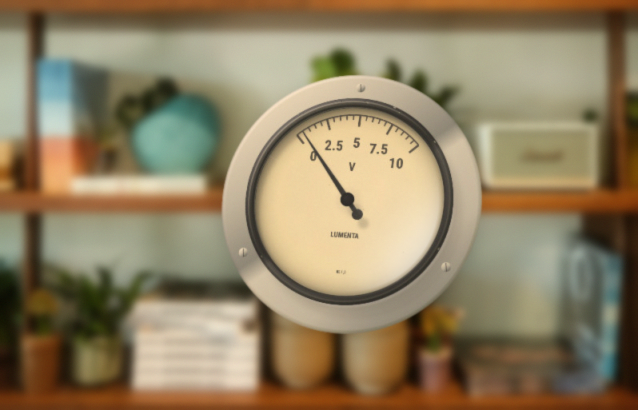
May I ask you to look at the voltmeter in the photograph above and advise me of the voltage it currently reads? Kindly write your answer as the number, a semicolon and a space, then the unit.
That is 0.5; V
